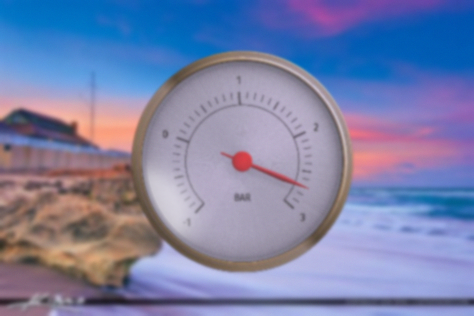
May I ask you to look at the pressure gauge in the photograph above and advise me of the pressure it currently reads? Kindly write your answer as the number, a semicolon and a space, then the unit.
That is 2.7; bar
